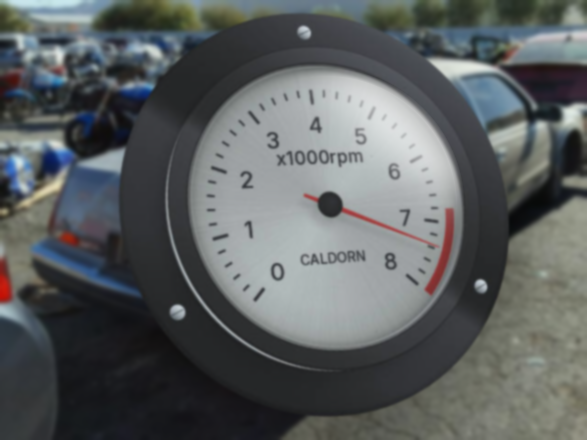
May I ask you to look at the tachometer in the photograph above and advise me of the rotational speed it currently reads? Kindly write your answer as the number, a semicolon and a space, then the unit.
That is 7400; rpm
